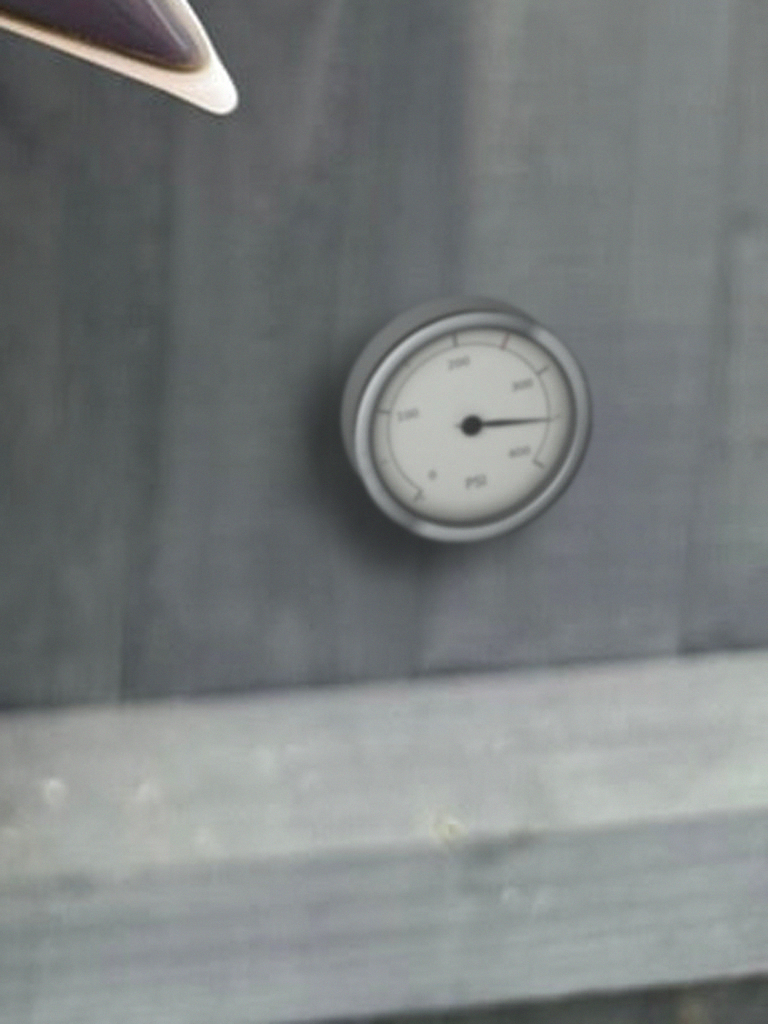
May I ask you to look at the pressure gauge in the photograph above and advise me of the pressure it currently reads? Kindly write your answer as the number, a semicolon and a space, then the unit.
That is 350; psi
